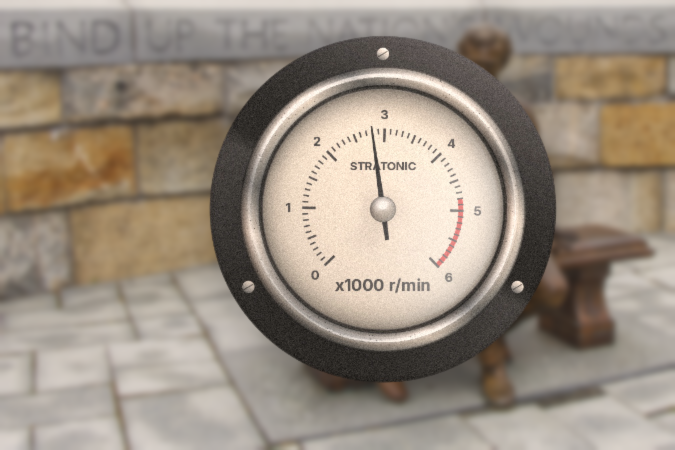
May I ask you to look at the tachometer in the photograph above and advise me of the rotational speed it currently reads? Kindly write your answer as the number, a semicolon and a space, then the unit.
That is 2800; rpm
